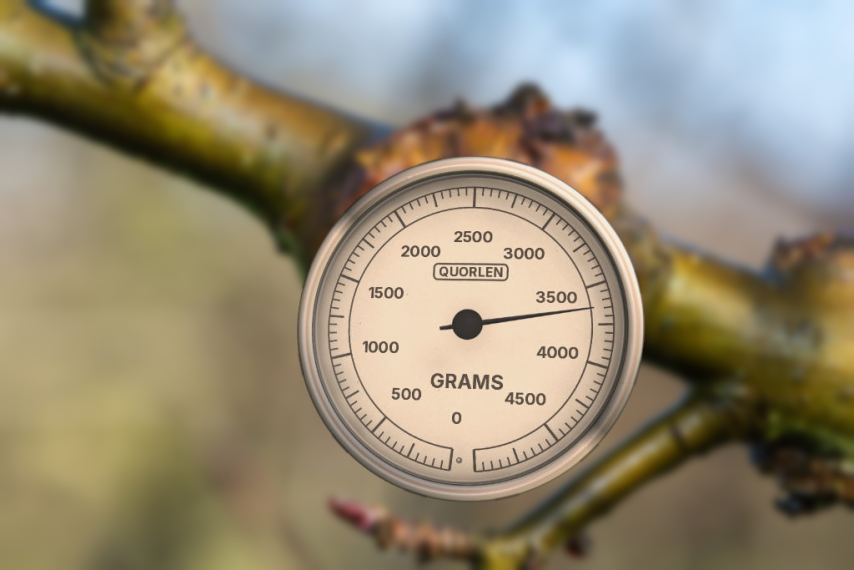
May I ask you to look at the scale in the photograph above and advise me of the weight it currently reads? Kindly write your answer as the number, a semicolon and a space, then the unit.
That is 3650; g
